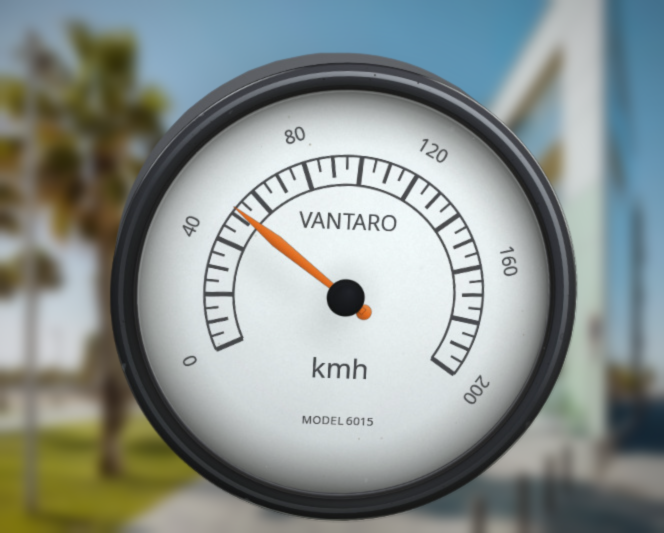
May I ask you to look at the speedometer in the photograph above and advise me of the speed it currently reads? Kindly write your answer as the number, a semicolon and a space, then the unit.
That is 52.5; km/h
